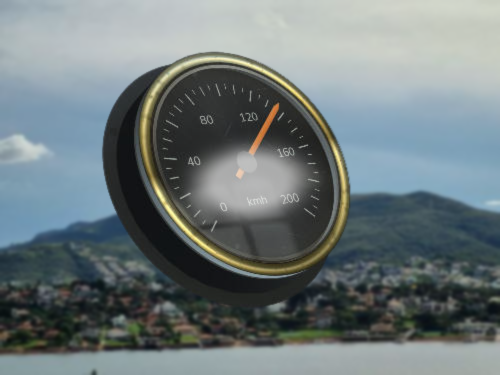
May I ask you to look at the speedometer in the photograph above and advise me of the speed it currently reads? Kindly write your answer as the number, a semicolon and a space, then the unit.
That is 135; km/h
